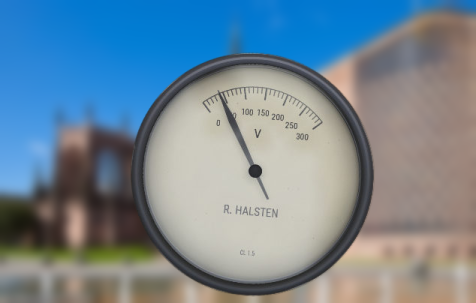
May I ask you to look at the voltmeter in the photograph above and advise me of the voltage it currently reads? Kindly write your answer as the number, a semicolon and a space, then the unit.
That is 40; V
